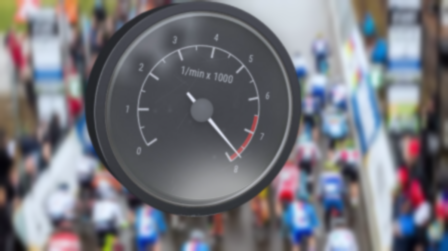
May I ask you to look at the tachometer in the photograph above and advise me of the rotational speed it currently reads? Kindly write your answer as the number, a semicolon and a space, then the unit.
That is 7750; rpm
